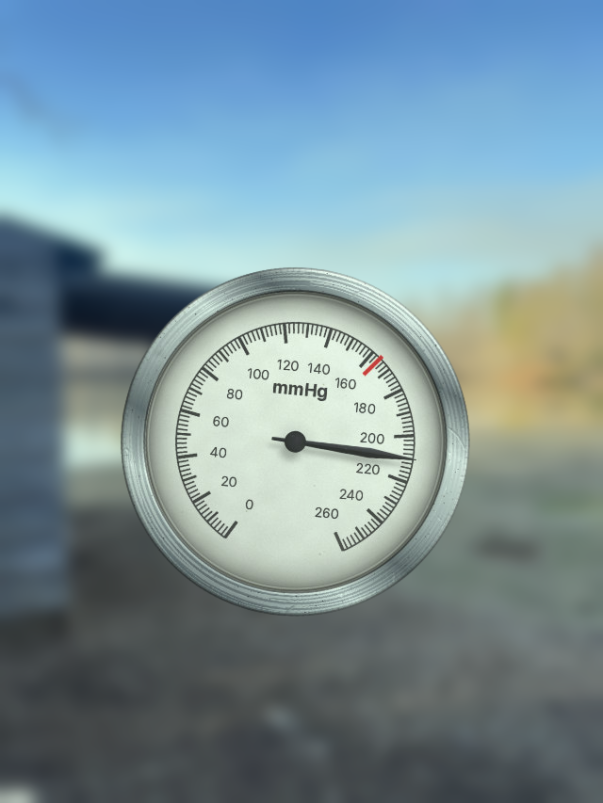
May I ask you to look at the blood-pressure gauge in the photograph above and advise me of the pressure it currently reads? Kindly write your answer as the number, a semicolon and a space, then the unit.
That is 210; mmHg
